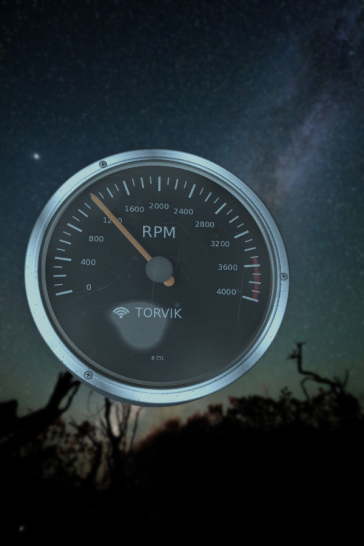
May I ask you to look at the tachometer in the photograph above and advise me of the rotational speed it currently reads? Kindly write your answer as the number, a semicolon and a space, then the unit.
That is 1200; rpm
